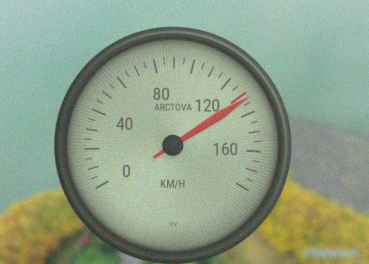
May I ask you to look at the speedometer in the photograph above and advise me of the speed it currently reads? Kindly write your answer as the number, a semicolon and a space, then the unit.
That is 132.5; km/h
